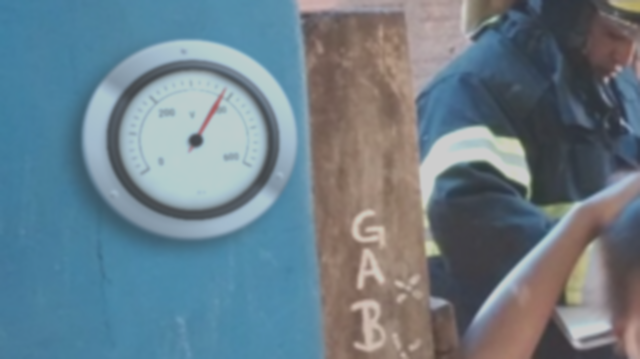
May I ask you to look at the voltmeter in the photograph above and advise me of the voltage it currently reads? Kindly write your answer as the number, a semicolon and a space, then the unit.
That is 380; V
